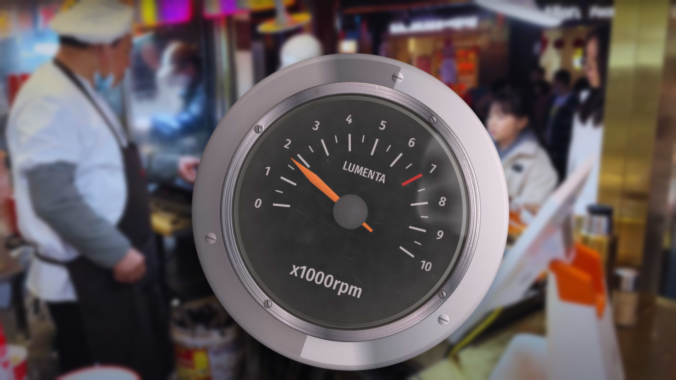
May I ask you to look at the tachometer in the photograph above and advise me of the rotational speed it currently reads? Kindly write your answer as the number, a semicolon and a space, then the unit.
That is 1750; rpm
